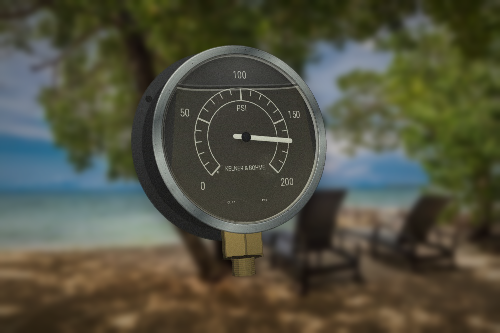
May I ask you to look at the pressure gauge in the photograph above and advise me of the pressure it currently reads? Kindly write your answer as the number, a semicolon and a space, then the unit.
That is 170; psi
